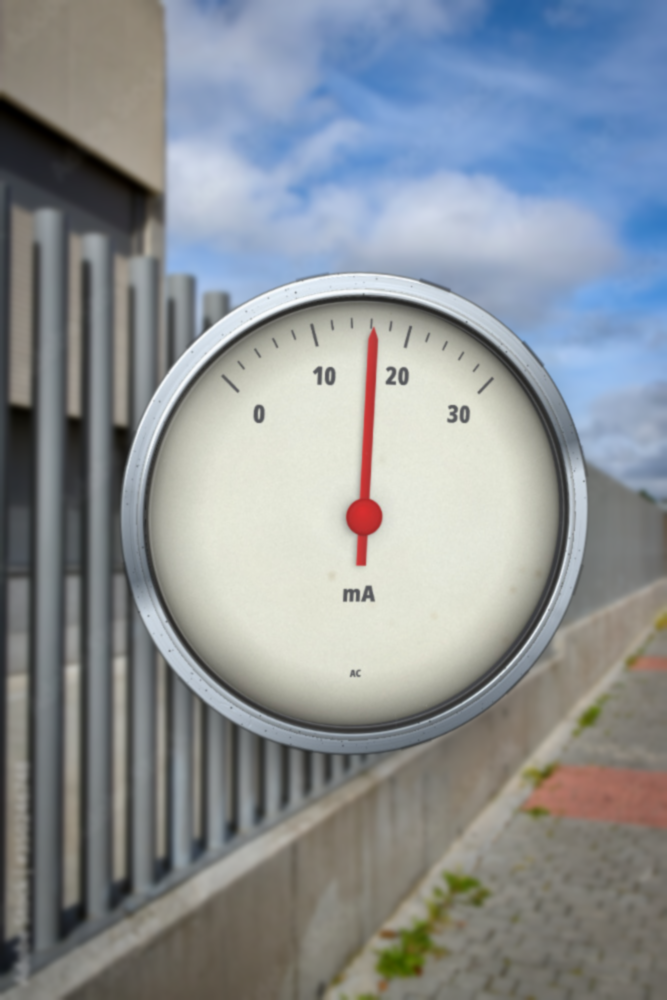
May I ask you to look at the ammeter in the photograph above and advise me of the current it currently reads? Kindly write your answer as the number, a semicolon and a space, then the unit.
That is 16; mA
